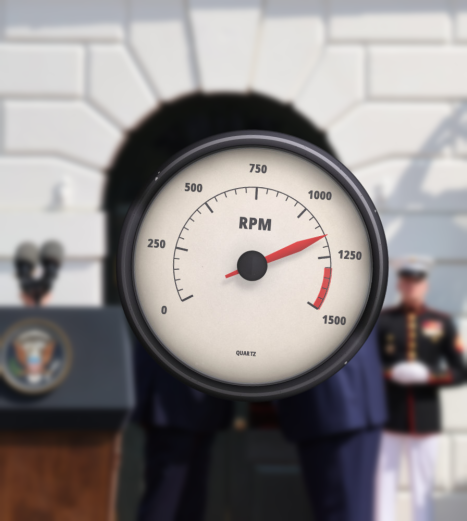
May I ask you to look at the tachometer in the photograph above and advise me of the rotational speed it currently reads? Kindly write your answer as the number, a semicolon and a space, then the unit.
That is 1150; rpm
